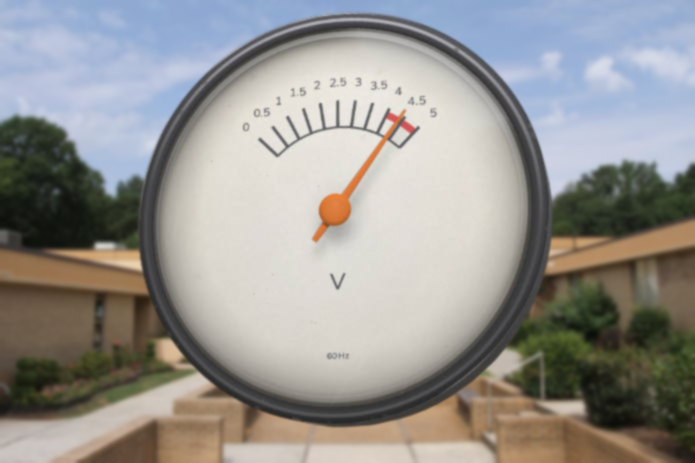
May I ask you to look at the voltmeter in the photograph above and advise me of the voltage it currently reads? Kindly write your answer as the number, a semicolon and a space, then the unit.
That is 4.5; V
